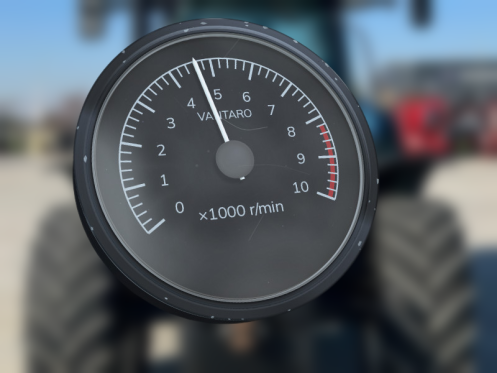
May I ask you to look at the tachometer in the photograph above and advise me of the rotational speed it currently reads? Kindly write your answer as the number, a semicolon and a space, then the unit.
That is 4600; rpm
